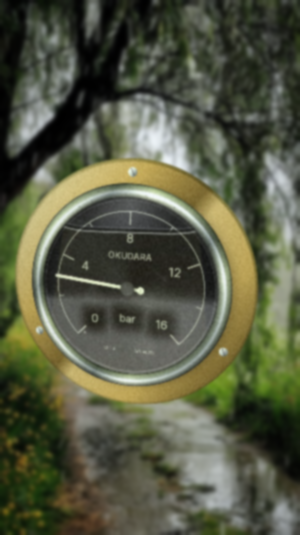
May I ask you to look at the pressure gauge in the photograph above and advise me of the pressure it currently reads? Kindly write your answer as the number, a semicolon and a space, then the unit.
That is 3; bar
